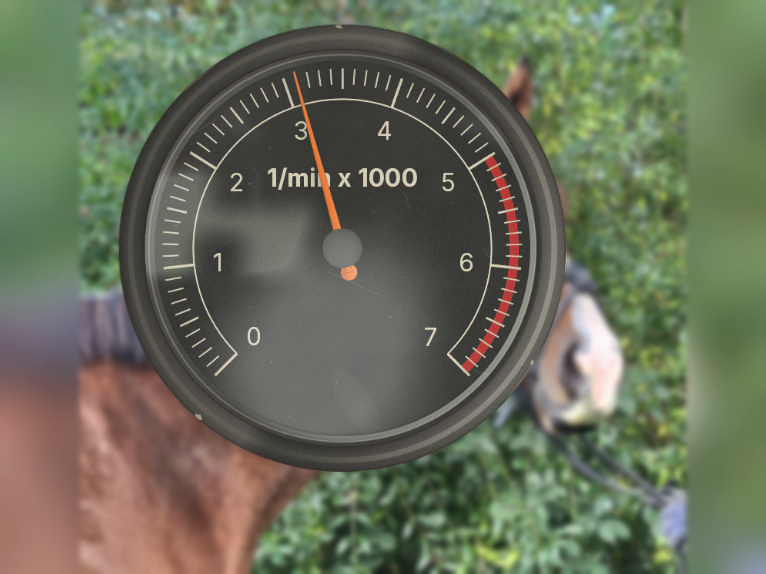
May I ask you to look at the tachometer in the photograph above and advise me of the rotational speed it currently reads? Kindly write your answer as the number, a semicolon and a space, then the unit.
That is 3100; rpm
